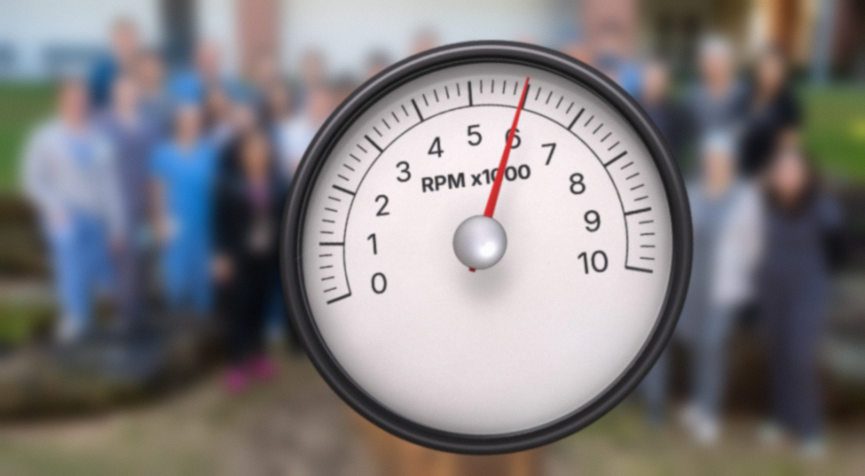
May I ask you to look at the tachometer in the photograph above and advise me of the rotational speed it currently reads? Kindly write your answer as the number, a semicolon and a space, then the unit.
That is 6000; rpm
